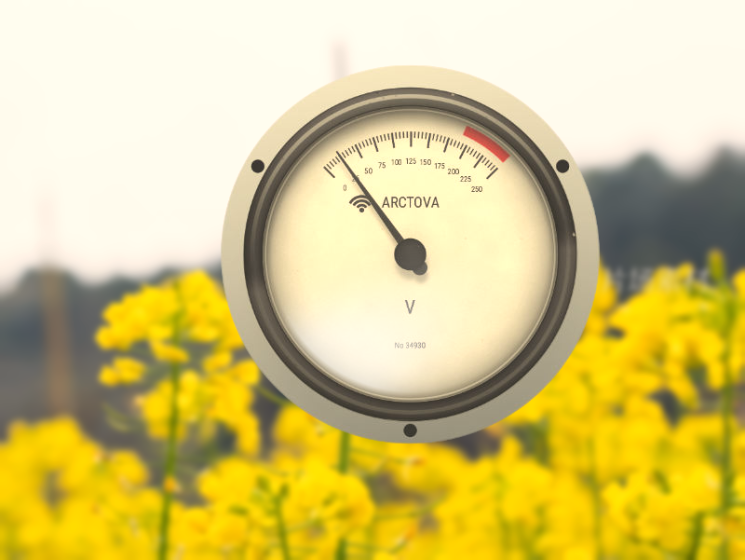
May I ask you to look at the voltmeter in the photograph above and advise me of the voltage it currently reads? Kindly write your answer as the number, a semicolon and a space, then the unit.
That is 25; V
